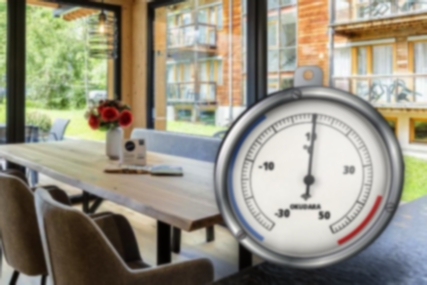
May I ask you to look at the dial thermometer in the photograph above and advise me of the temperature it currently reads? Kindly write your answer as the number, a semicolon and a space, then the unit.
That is 10; °C
